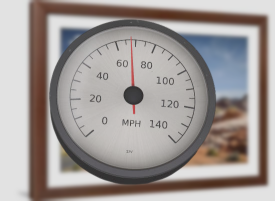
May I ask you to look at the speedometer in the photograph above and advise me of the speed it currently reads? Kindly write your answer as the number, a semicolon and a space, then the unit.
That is 67.5; mph
